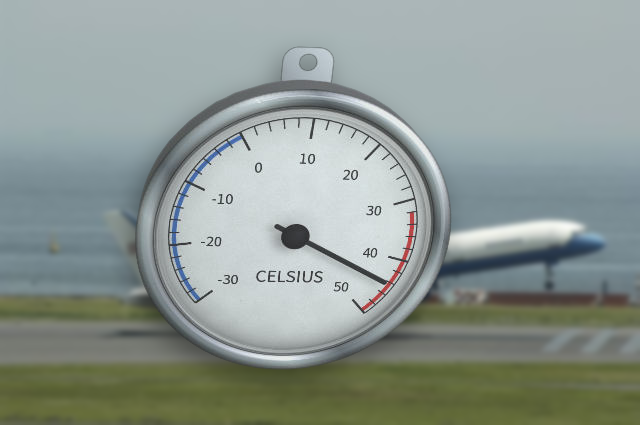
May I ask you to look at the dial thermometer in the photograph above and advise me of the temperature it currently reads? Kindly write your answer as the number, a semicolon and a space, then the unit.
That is 44; °C
